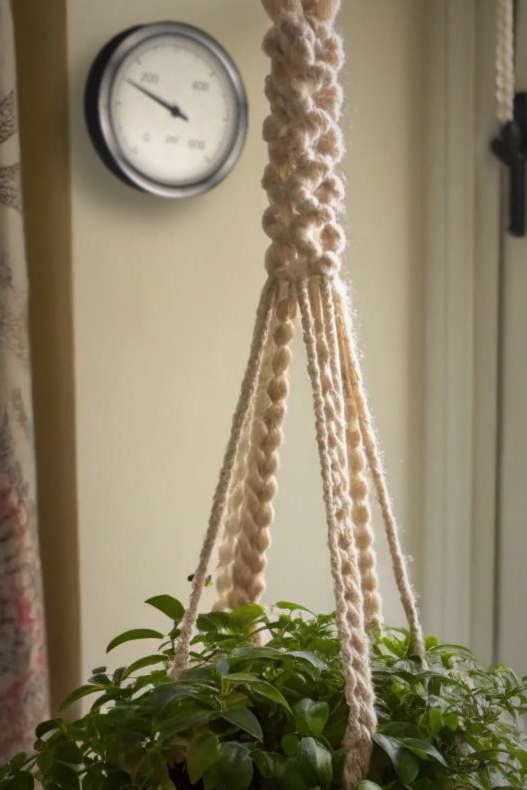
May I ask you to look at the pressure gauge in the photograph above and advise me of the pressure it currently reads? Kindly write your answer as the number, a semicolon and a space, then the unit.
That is 150; psi
